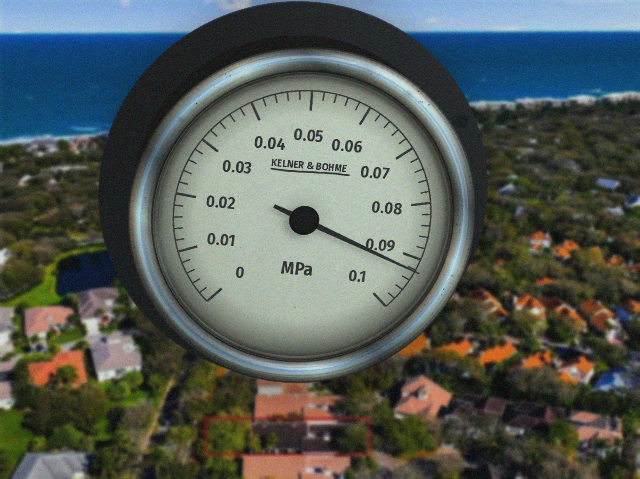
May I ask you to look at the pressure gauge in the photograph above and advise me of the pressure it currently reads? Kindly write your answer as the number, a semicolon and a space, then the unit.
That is 0.092; MPa
